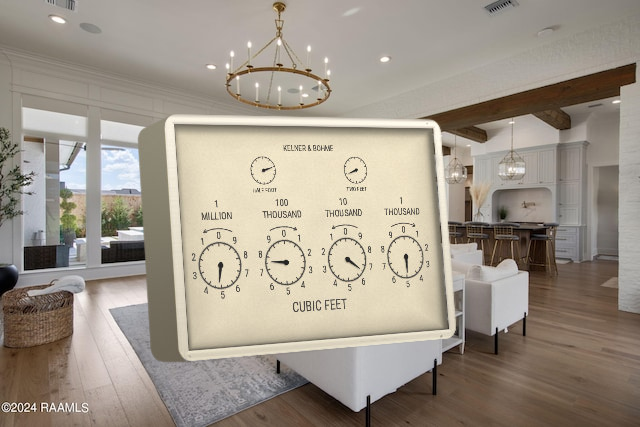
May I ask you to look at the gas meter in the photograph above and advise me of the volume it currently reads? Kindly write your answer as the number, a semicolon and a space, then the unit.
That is 476500; ft³
